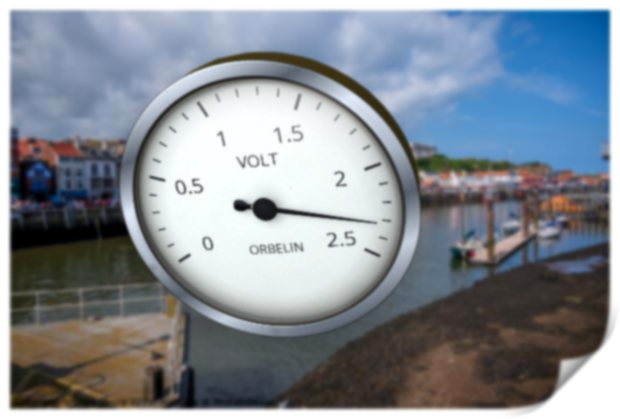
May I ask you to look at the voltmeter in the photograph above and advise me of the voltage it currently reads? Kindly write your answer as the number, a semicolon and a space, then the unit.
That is 2.3; V
